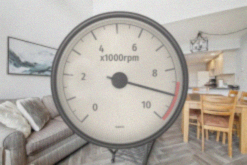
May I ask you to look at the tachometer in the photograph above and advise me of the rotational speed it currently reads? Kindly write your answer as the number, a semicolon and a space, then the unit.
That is 9000; rpm
